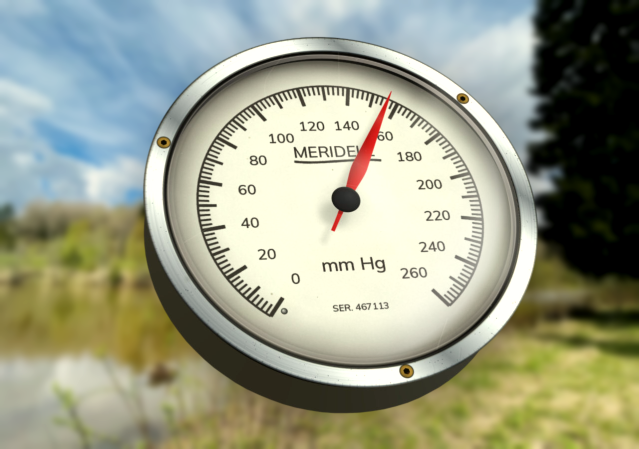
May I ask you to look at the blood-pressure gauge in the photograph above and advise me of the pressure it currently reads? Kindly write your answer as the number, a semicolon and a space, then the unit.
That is 156; mmHg
